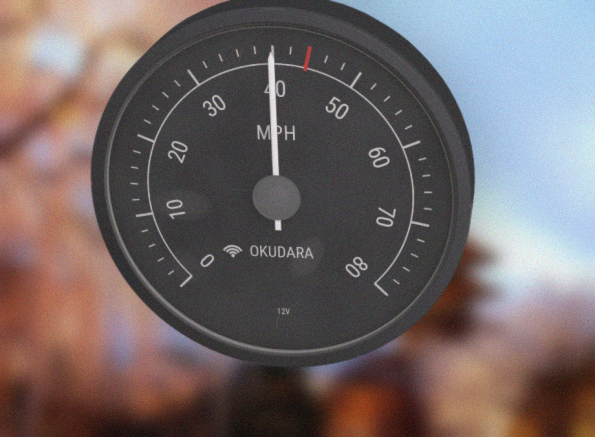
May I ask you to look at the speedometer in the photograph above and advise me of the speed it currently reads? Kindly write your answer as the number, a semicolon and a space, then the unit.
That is 40; mph
